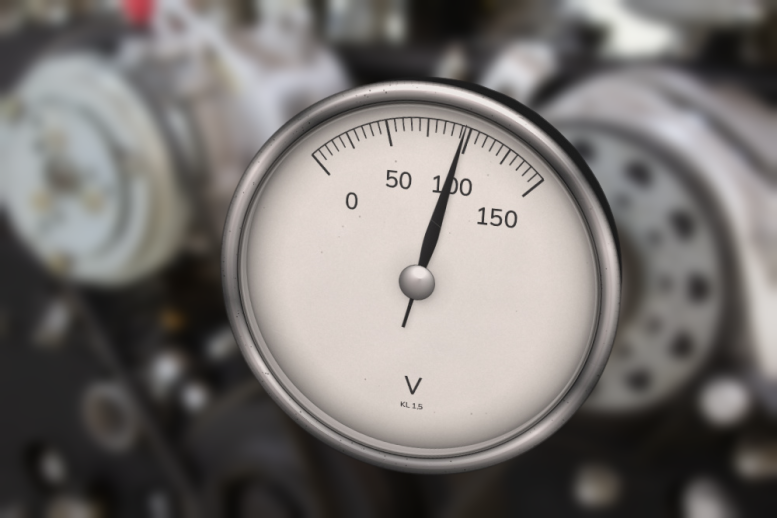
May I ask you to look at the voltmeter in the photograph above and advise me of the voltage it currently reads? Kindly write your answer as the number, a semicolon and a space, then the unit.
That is 97.5; V
